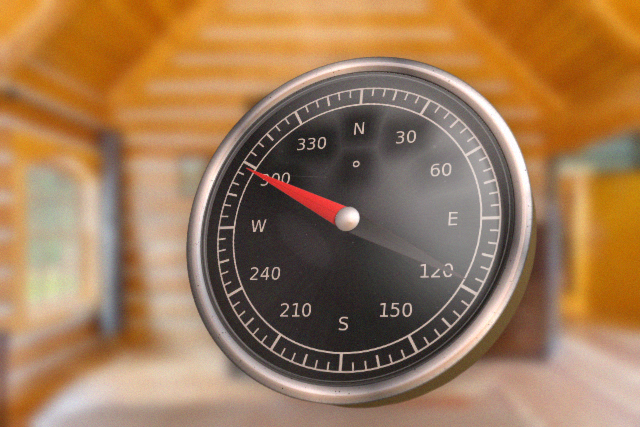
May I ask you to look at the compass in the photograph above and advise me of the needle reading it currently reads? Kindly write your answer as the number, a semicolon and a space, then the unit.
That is 297.5; °
